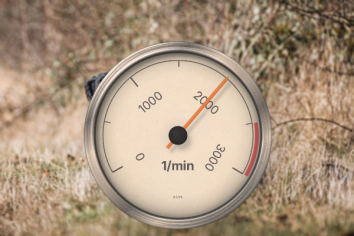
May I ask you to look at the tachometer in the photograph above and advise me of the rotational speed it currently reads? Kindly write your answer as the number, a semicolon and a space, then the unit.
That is 2000; rpm
